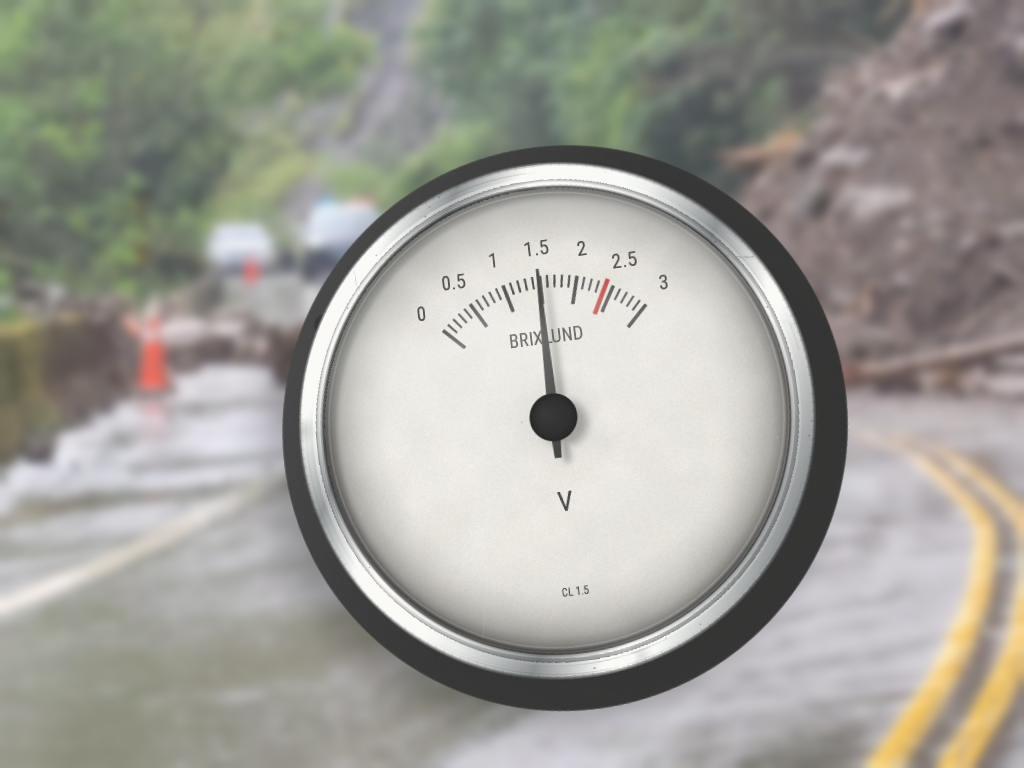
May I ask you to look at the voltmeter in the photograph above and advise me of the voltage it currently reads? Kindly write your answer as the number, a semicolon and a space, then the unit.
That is 1.5; V
